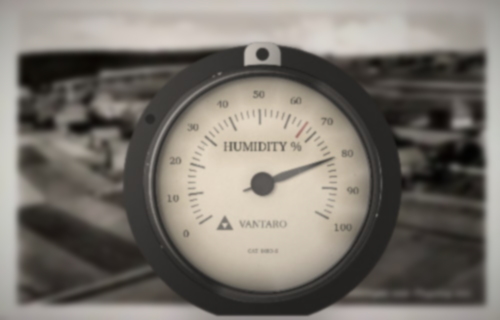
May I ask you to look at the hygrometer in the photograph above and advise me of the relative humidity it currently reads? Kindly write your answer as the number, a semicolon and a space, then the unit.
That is 80; %
